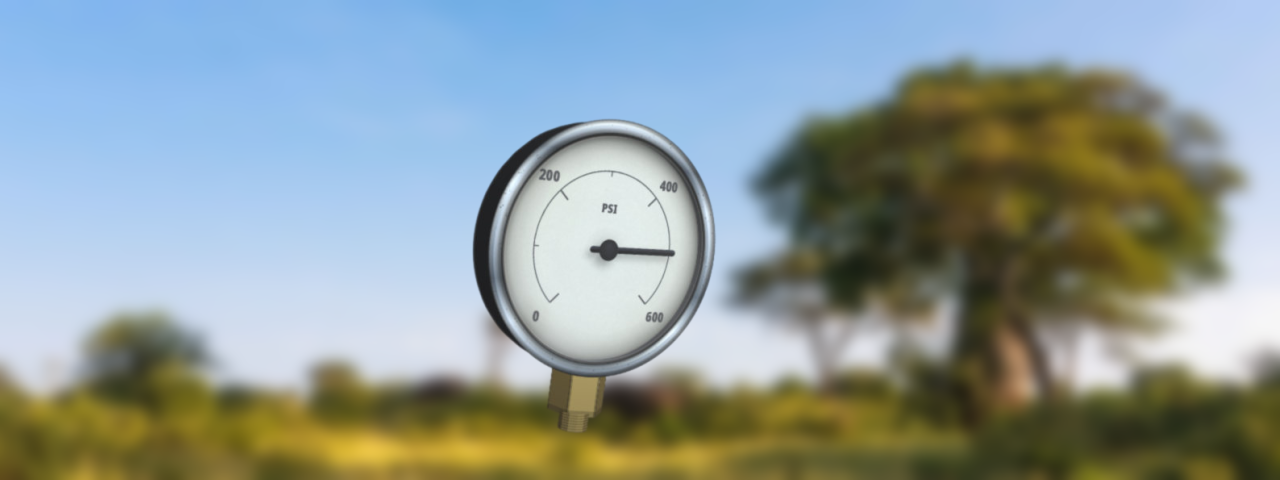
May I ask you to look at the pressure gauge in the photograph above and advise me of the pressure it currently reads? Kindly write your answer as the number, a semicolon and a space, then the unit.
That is 500; psi
